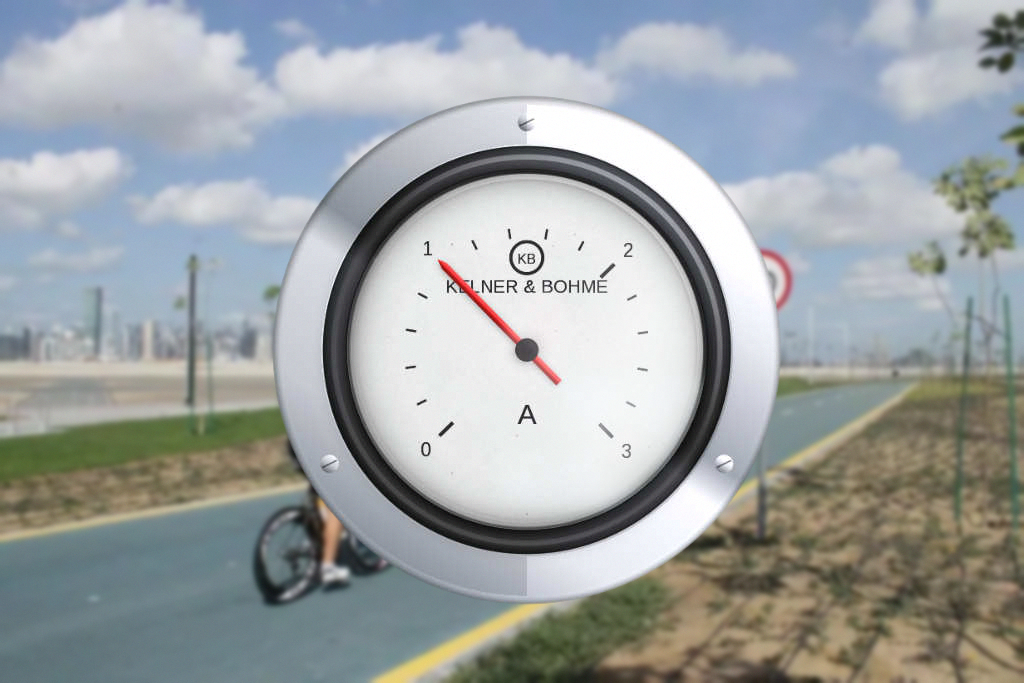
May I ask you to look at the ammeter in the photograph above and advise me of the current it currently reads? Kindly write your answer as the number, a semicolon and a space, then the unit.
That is 1; A
